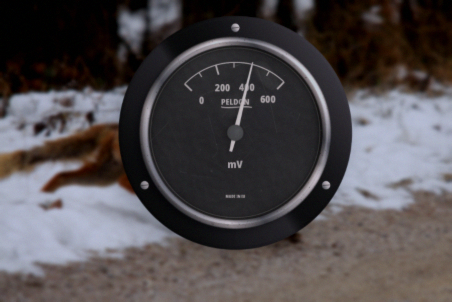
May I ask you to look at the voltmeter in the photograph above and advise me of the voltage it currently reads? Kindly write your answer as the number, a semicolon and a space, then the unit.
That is 400; mV
